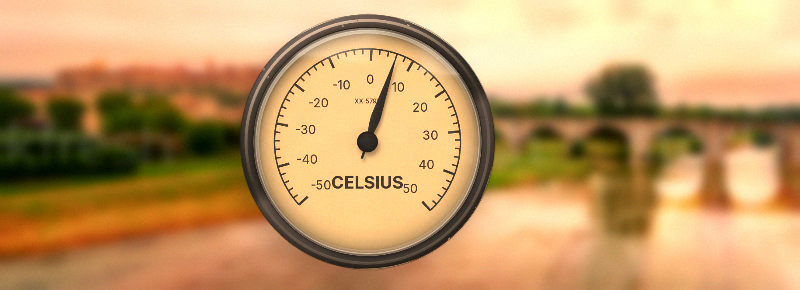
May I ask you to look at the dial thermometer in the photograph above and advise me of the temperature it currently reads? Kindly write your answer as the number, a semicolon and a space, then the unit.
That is 6; °C
